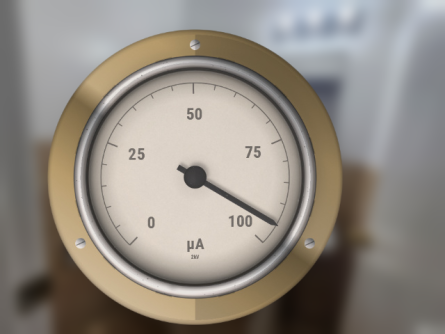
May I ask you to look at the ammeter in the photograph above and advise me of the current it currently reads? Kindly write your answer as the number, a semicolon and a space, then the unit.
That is 95; µA
